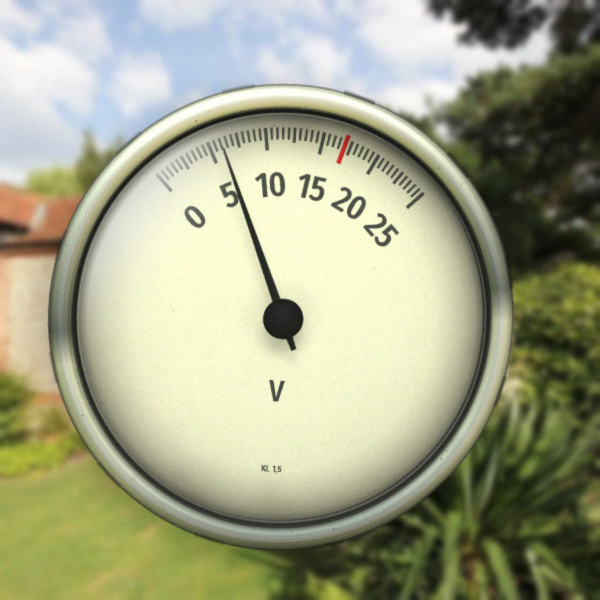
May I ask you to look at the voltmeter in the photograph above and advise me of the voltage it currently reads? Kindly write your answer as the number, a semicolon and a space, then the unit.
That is 6; V
